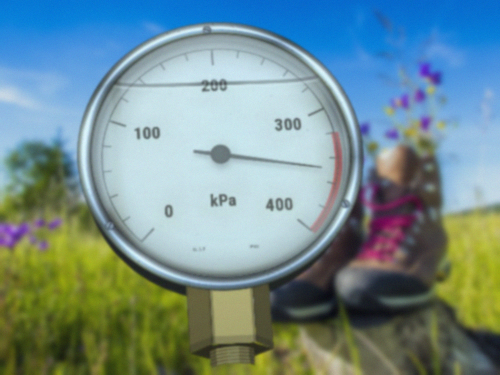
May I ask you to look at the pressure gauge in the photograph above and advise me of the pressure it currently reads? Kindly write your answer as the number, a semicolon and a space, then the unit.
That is 350; kPa
